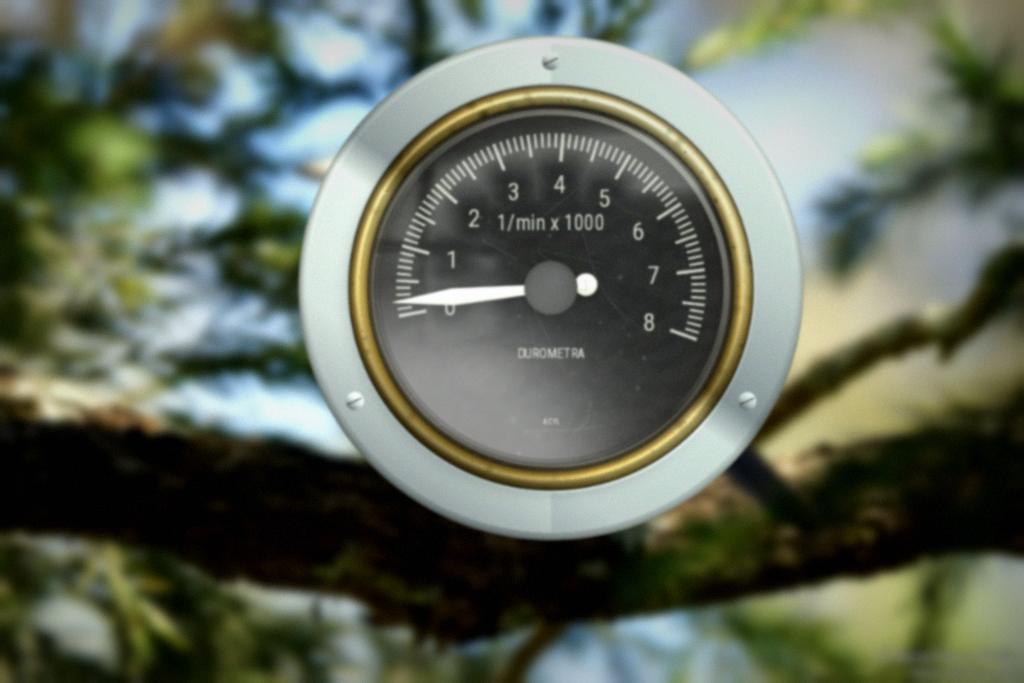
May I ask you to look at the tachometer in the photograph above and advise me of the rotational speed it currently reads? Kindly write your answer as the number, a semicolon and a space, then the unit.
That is 200; rpm
